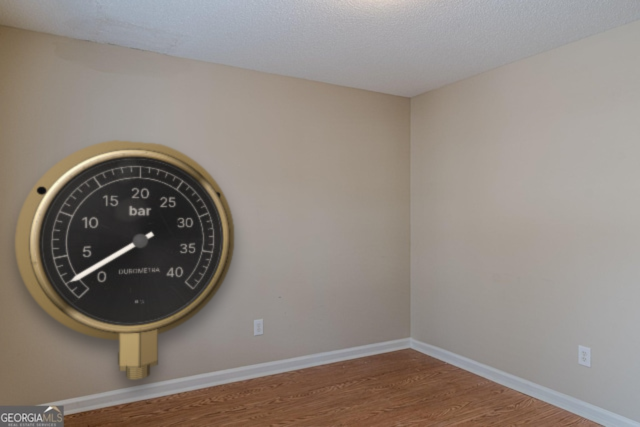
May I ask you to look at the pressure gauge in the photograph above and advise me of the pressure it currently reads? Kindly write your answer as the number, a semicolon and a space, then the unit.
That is 2; bar
